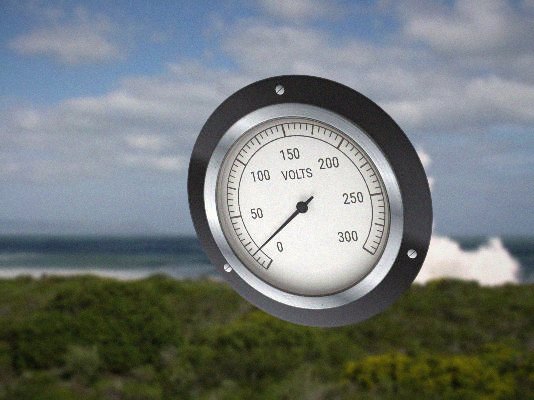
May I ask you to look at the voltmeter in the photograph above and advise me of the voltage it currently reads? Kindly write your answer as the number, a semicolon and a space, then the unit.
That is 15; V
